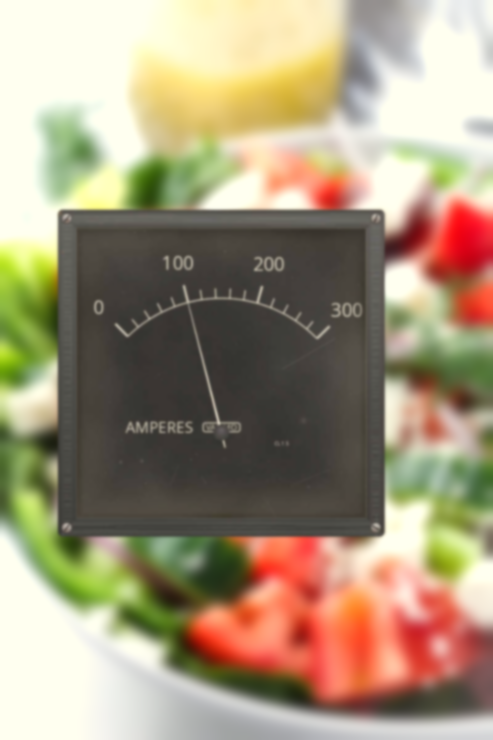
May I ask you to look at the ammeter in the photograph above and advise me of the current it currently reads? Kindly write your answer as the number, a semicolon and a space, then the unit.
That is 100; A
